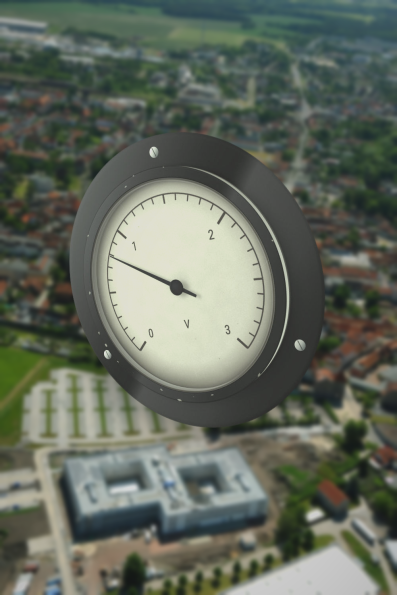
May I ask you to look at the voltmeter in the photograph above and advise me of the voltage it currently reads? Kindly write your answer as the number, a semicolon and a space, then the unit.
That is 0.8; V
